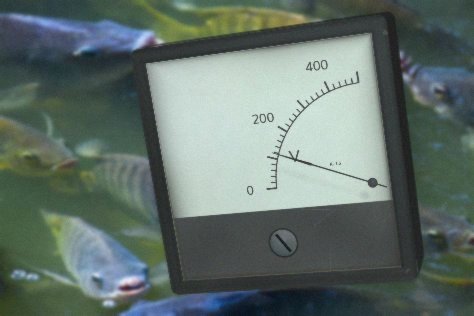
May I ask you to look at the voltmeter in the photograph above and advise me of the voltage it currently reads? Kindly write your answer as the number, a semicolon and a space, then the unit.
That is 120; V
